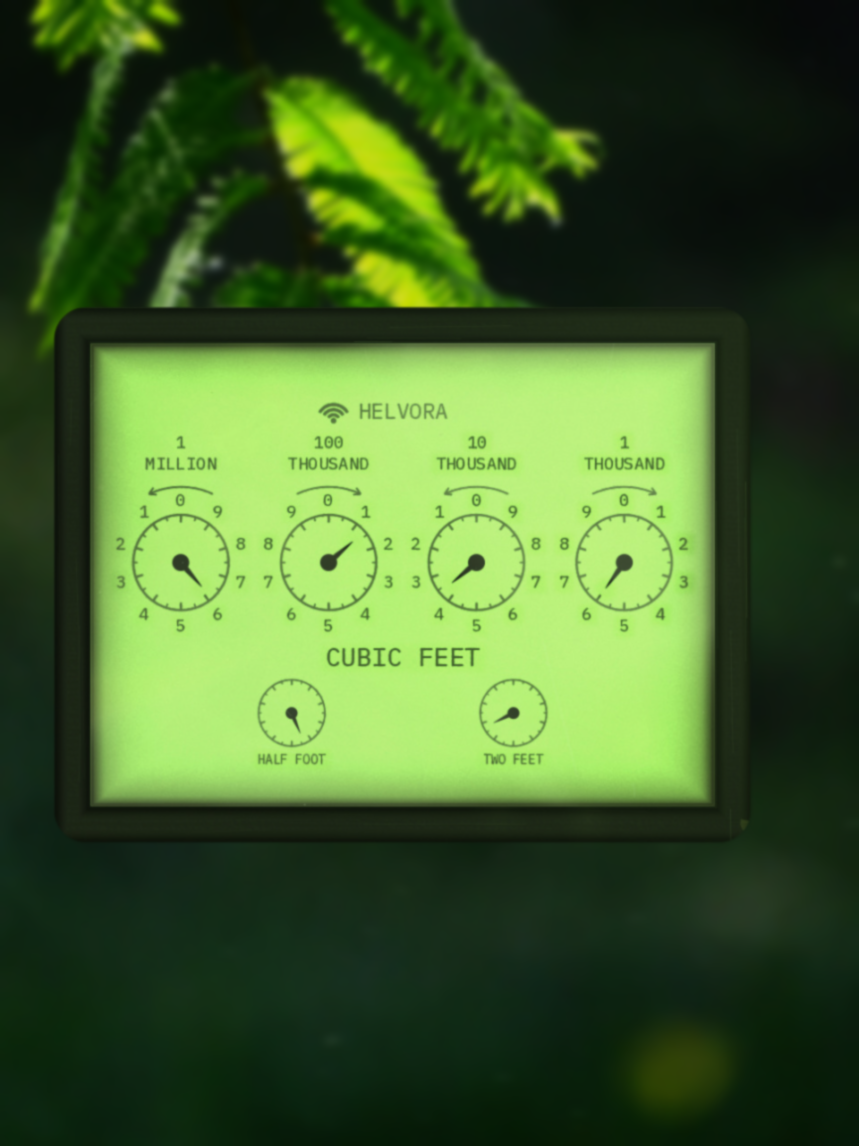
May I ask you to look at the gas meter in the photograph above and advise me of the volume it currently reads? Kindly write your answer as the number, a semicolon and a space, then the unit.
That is 613600; ft³
